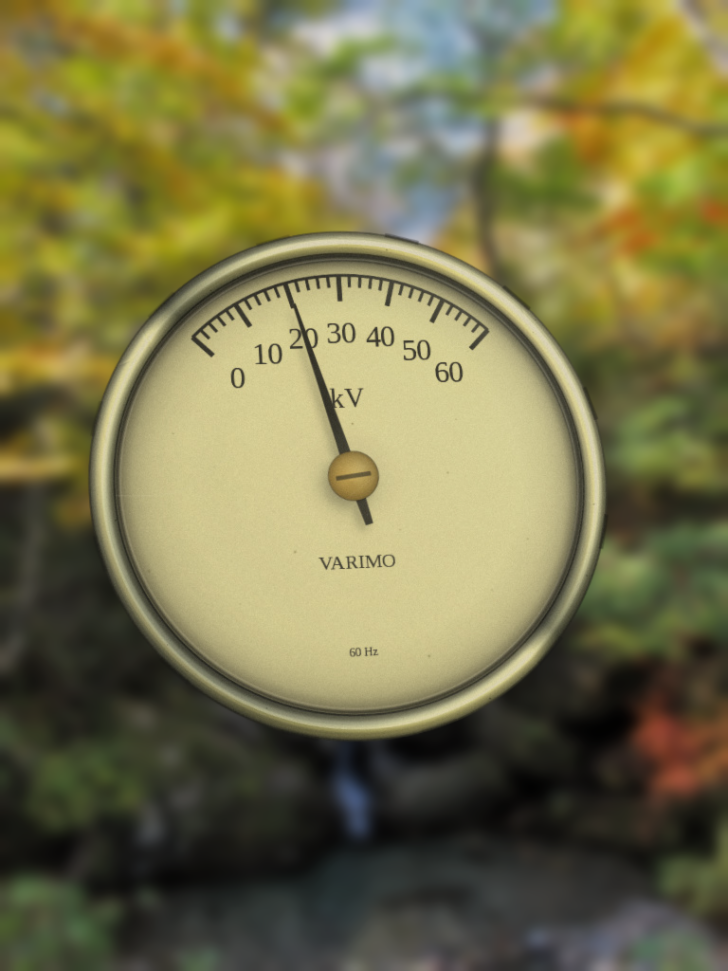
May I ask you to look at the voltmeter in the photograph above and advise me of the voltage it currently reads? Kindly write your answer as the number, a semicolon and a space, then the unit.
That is 20; kV
